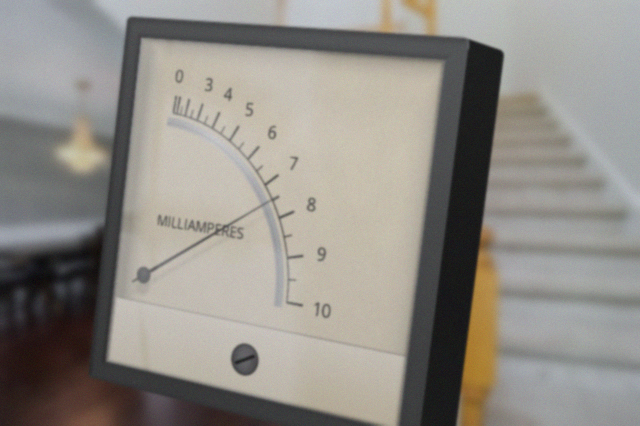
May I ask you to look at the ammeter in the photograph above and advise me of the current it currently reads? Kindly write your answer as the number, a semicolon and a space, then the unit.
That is 7.5; mA
